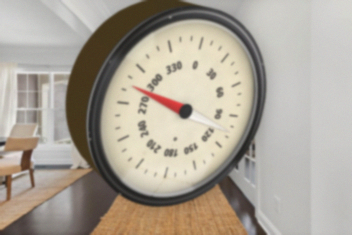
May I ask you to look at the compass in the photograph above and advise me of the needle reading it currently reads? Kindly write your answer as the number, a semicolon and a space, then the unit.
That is 285; °
